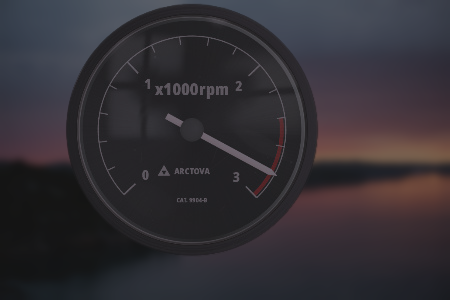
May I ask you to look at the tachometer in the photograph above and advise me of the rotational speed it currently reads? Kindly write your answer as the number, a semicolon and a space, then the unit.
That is 2800; rpm
